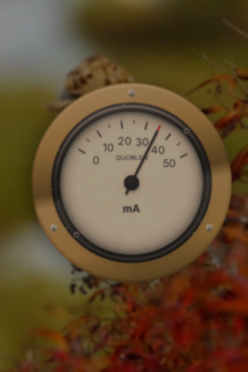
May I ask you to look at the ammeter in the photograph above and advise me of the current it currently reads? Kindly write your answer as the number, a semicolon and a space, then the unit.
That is 35; mA
